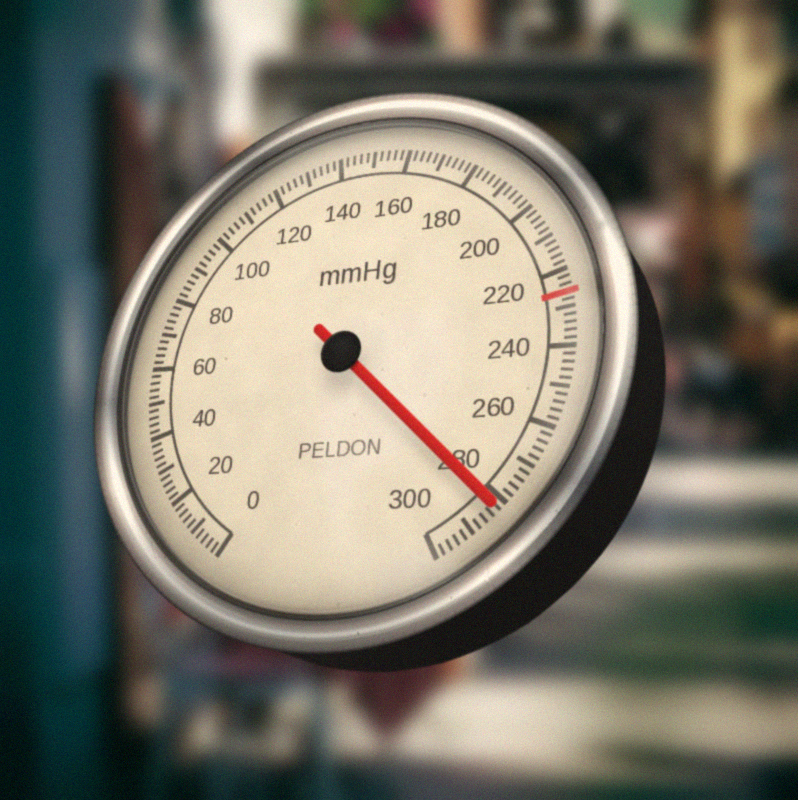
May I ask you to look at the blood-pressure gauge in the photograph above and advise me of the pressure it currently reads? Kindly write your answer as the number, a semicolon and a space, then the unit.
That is 282; mmHg
